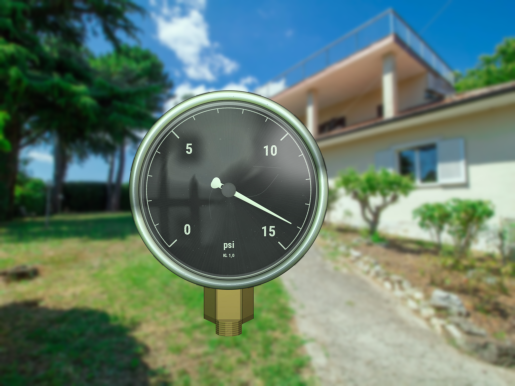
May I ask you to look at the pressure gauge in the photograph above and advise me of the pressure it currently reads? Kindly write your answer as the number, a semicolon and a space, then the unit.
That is 14; psi
